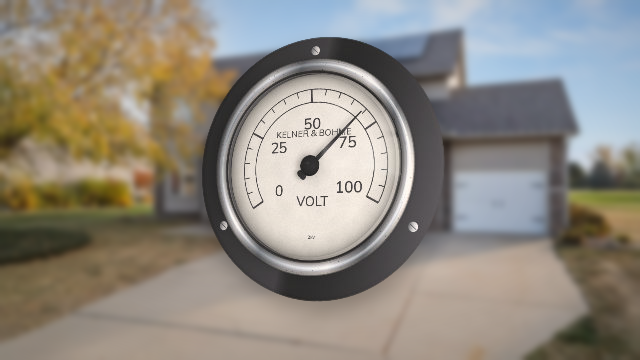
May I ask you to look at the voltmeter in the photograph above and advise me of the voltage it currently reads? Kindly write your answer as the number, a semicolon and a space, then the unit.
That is 70; V
